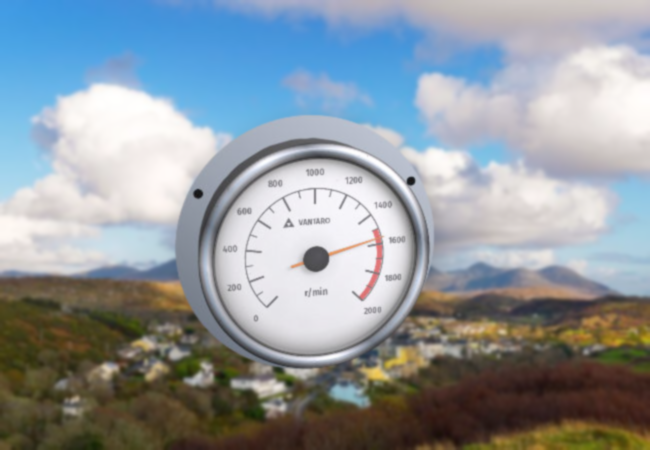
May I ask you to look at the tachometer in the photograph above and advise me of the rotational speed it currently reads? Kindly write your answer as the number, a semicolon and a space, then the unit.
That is 1550; rpm
